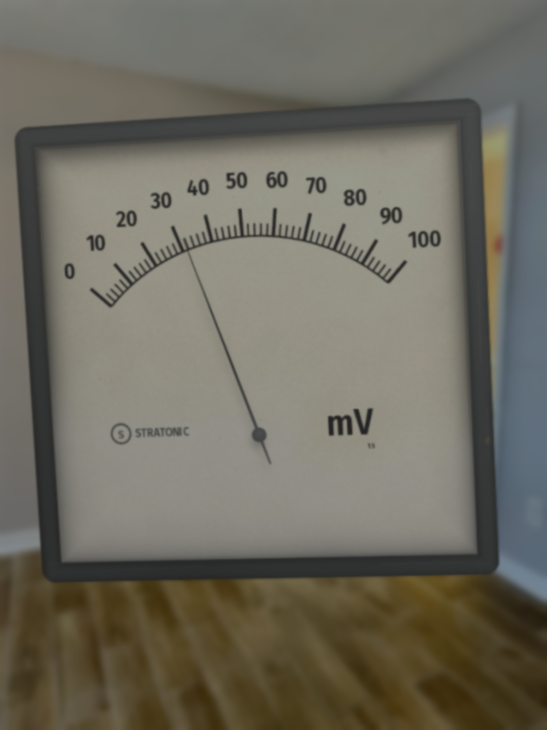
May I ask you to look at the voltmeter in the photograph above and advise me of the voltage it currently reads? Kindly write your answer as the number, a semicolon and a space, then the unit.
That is 32; mV
